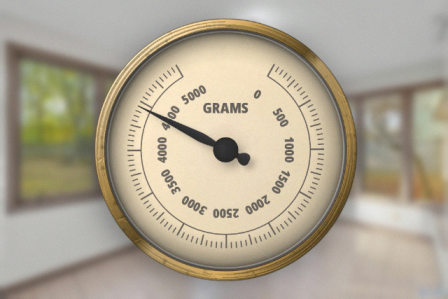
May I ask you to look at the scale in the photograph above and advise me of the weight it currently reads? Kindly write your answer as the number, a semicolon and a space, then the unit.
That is 4450; g
